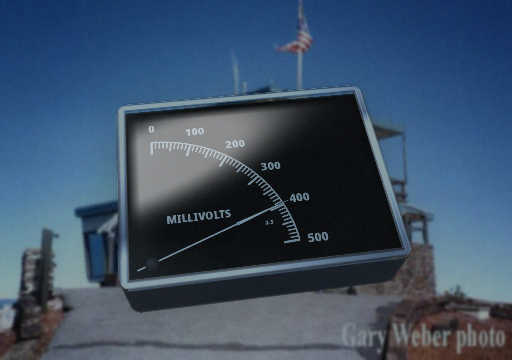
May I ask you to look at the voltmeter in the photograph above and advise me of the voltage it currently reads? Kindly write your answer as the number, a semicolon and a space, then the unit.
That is 400; mV
